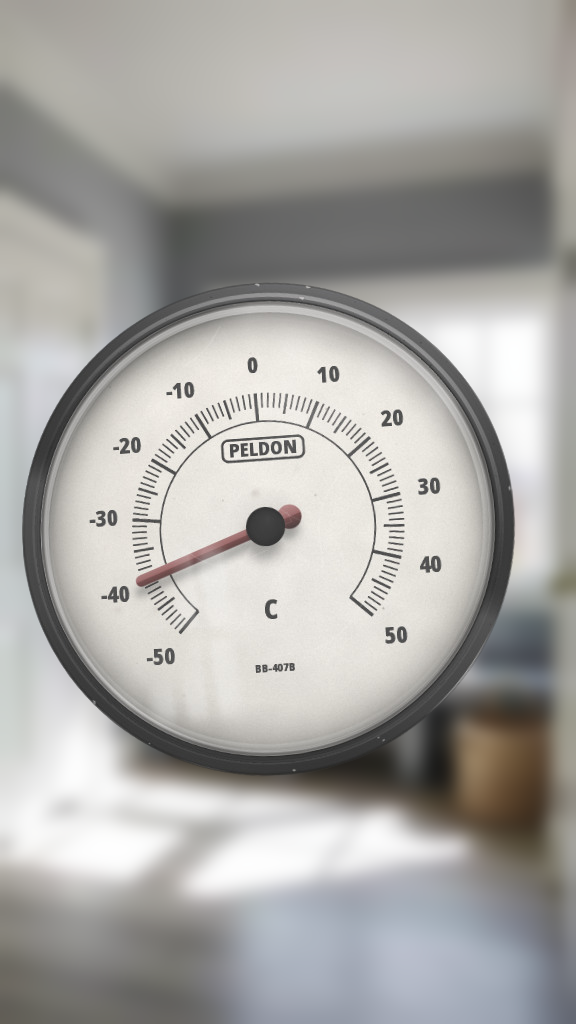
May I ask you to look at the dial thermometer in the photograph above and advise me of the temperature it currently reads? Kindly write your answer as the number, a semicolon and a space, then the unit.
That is -40; °C
